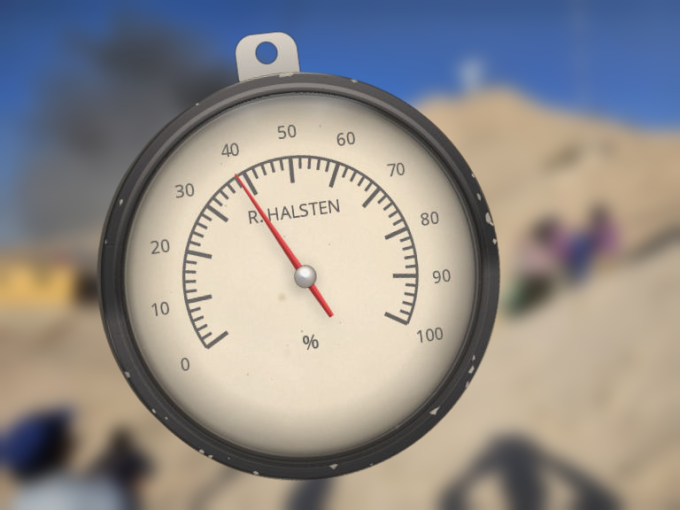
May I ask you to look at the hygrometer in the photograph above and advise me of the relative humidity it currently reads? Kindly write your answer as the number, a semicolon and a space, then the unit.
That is 38; %
